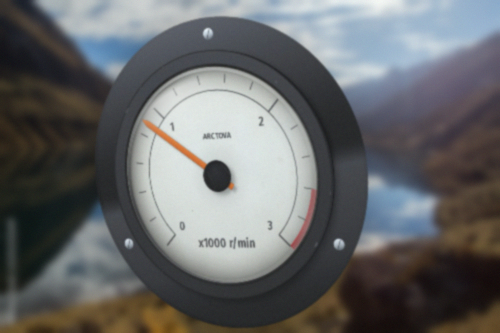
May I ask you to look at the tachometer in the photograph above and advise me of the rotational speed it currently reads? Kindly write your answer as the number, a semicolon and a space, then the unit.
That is 900; rpm
